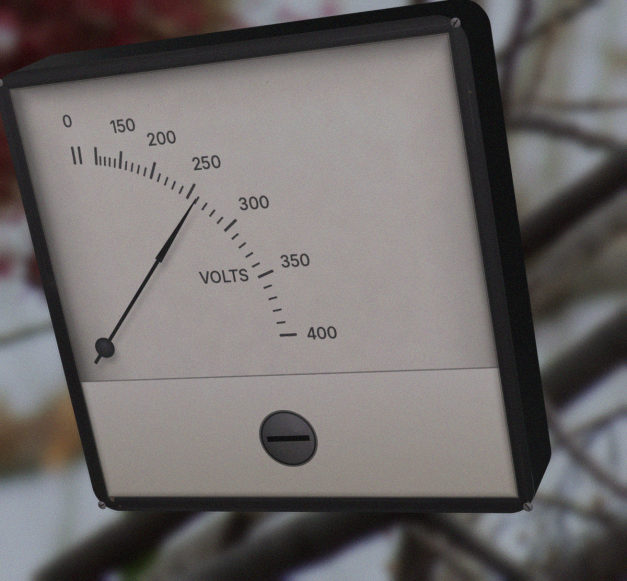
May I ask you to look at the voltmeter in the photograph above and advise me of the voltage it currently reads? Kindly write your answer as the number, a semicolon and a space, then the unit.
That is 260; V
